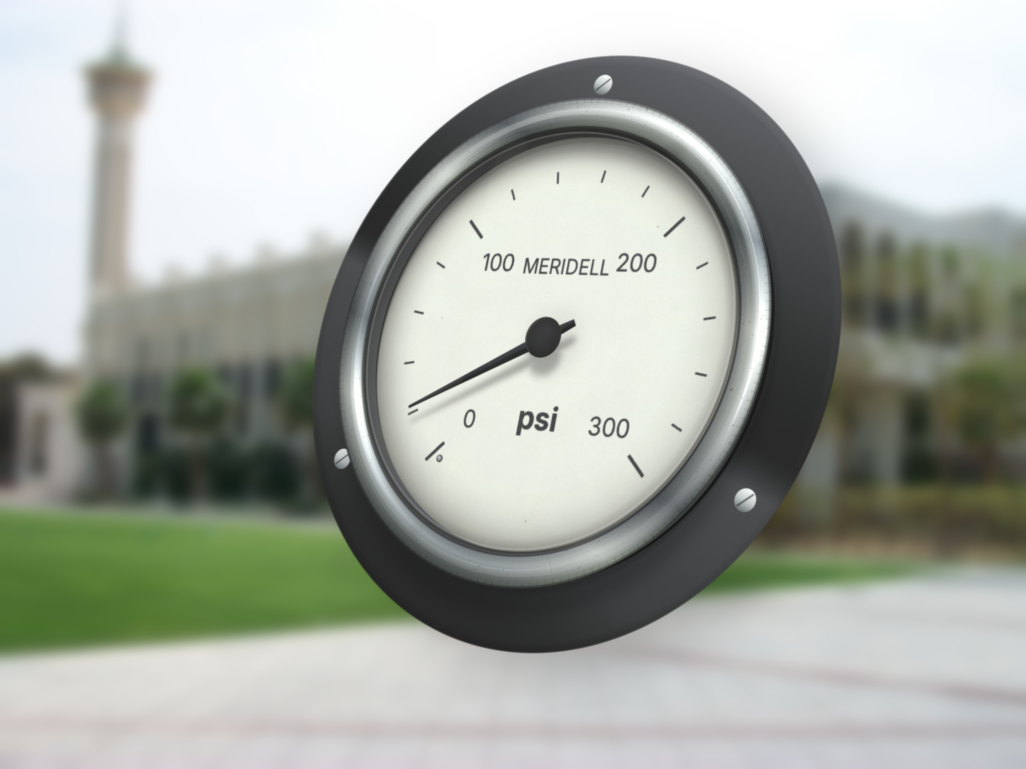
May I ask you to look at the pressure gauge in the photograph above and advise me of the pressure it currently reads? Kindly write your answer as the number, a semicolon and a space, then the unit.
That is 20; psi
